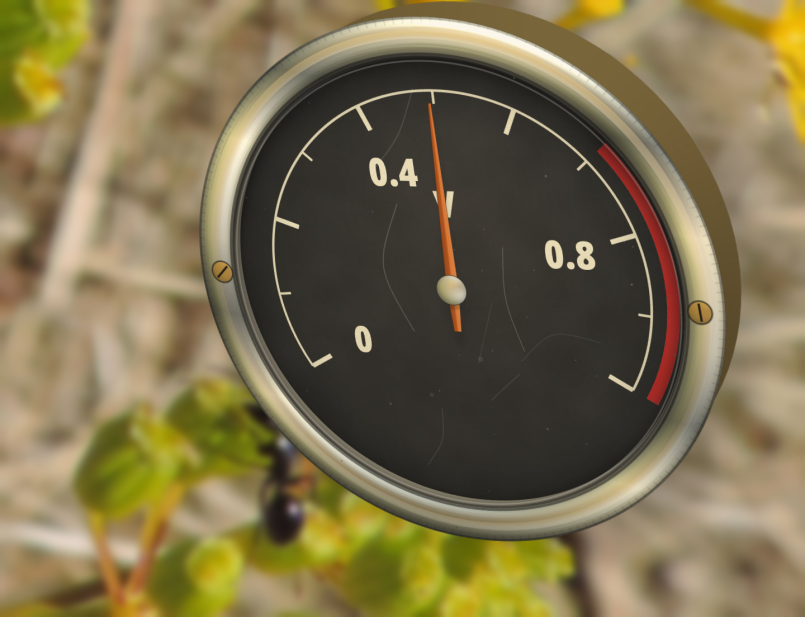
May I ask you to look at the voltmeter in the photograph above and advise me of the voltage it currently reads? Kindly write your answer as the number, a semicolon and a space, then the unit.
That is 0.5; V
